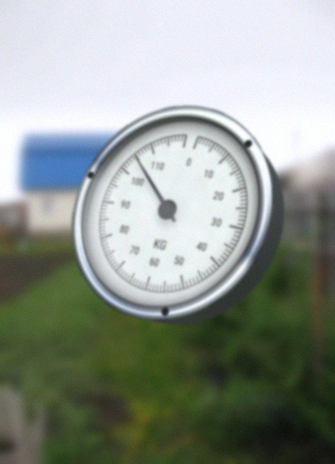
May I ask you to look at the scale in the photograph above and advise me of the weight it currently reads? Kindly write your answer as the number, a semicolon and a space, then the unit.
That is 105; kg
